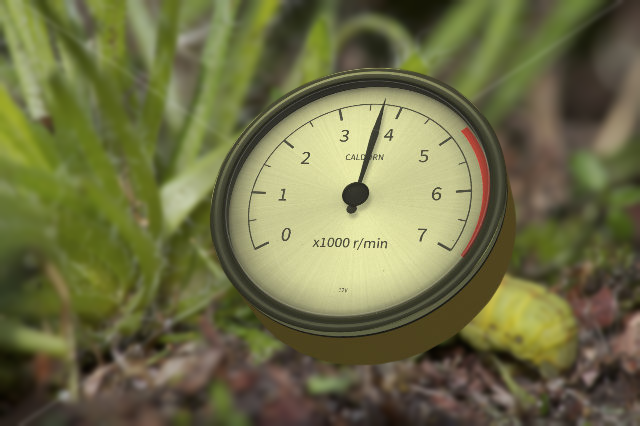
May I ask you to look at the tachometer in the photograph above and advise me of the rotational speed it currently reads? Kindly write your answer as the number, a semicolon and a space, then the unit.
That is 3750; rpm
